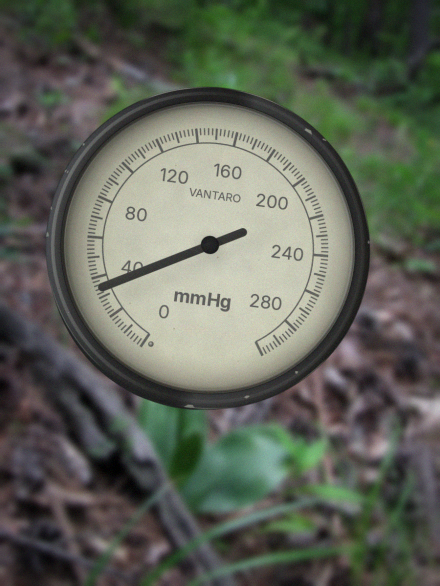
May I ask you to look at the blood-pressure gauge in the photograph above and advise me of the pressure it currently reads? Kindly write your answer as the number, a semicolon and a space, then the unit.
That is 34; mmHg
